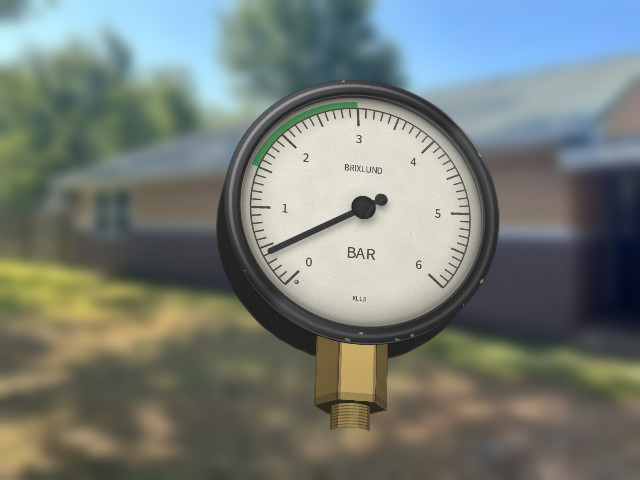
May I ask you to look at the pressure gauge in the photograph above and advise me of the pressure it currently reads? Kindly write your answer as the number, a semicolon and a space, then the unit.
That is 0.4; bar
